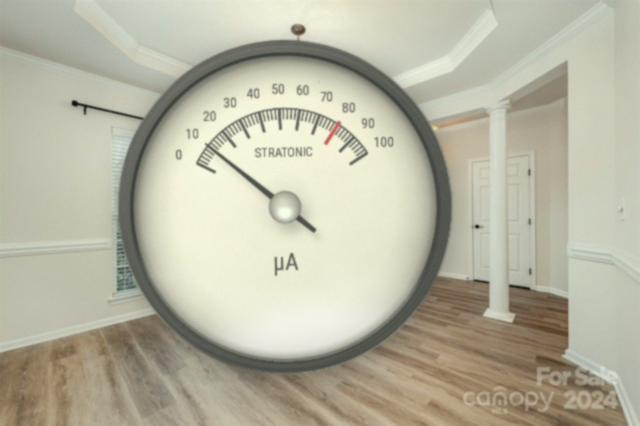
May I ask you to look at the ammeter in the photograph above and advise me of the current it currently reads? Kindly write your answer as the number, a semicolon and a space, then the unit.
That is 10; µA
